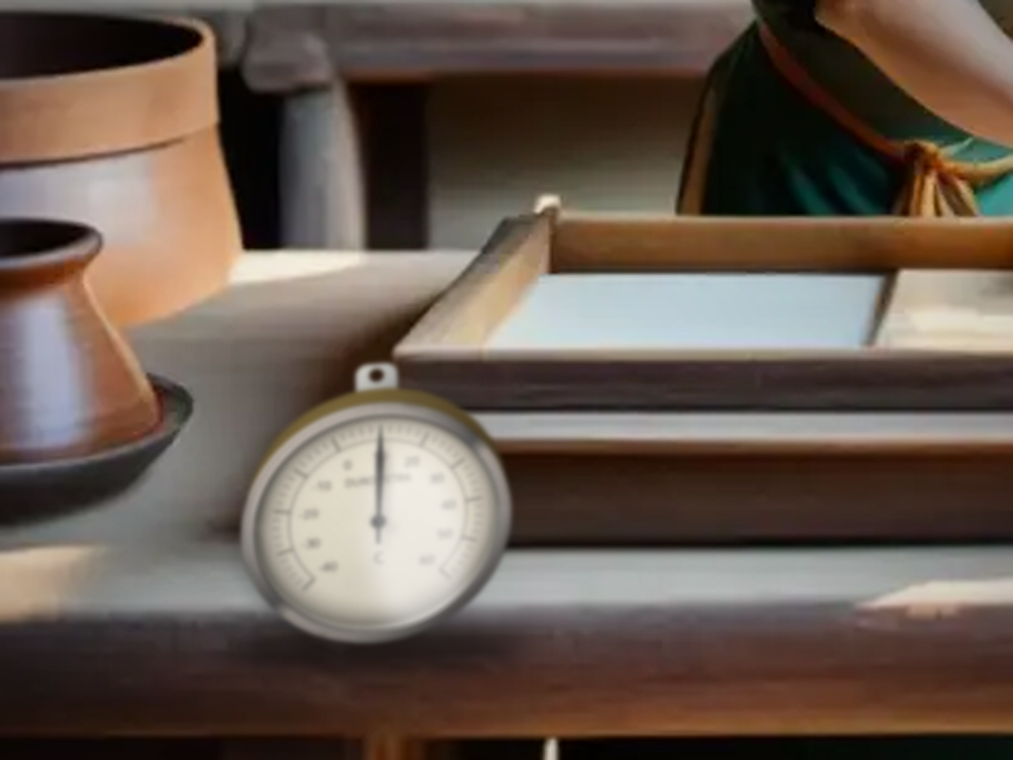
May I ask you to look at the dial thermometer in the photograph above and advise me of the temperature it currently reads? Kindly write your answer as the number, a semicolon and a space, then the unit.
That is 10; °C
